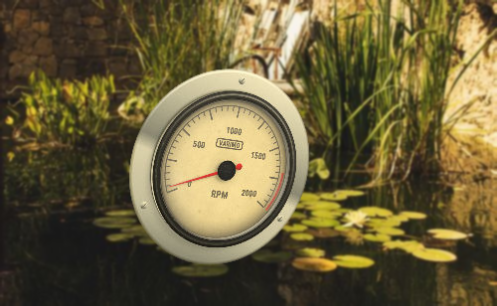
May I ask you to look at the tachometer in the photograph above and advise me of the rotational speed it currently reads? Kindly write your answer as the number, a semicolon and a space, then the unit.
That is 50; rpm
